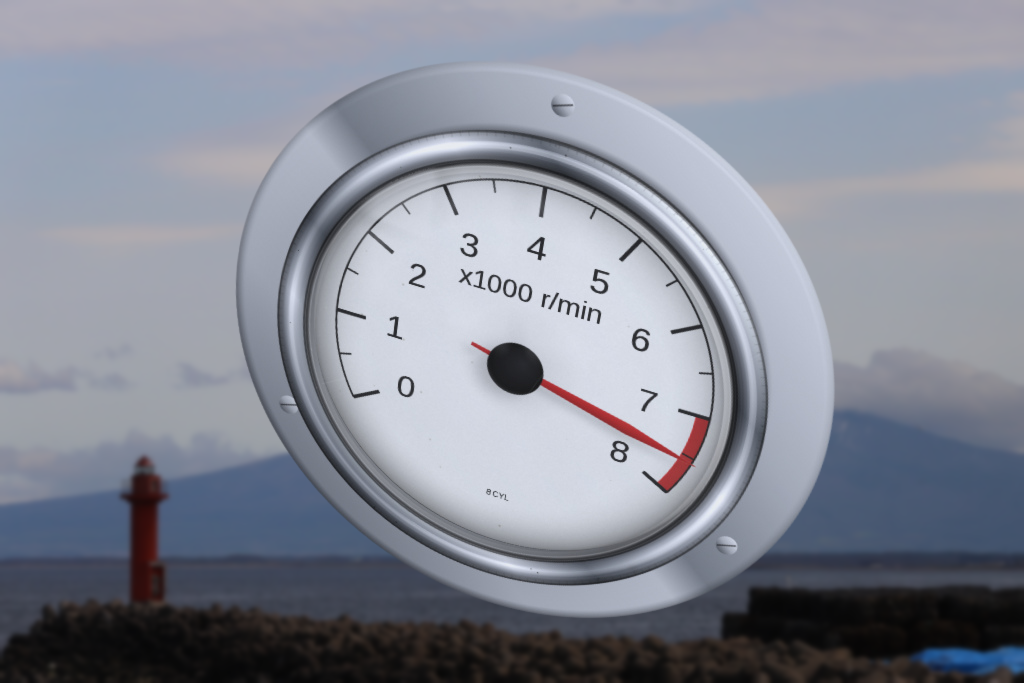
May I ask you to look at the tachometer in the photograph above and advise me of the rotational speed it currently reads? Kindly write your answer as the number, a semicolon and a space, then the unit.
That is 7500; rpm
